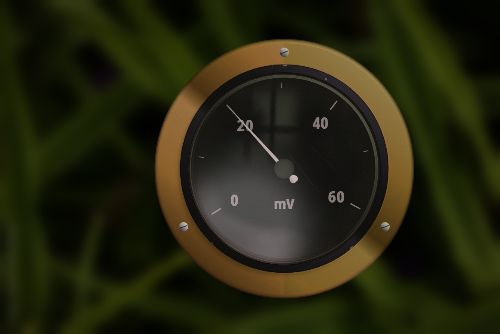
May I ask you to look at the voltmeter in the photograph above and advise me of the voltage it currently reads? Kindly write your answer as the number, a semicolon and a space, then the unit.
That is 20; mV
